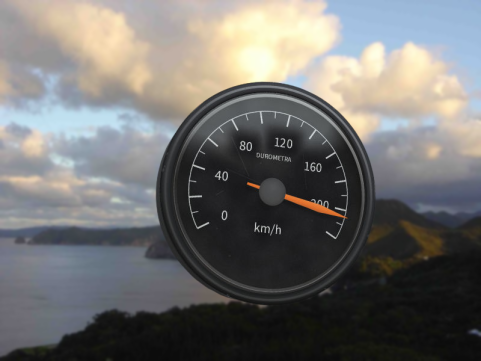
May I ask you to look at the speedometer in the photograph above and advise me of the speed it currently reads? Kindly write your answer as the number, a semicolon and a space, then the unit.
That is 205; km/h
